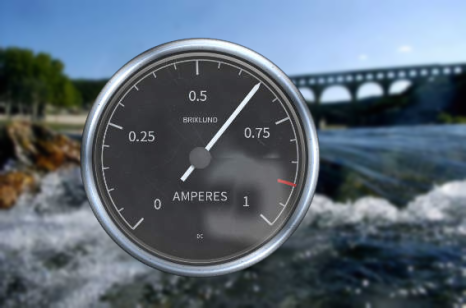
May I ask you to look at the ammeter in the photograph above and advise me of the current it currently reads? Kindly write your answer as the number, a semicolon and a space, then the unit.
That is 0.65; A
